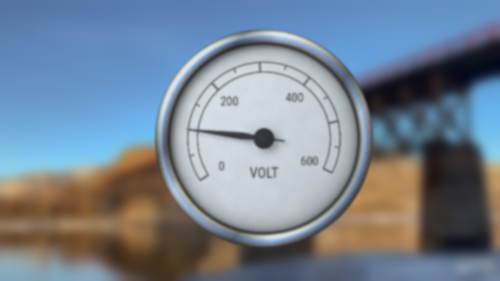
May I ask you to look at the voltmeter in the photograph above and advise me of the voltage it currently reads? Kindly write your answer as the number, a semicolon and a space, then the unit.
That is 100; V
